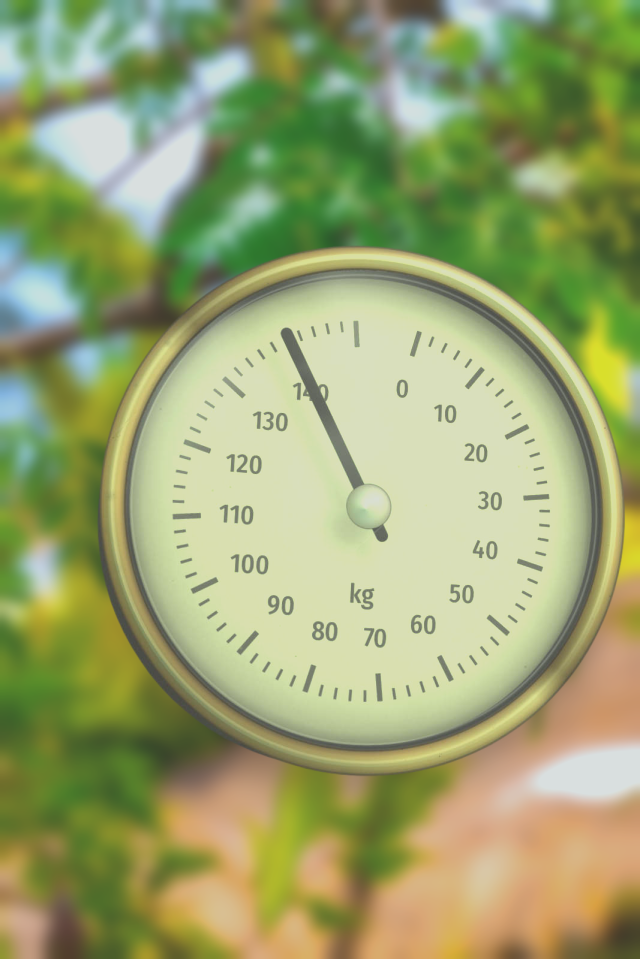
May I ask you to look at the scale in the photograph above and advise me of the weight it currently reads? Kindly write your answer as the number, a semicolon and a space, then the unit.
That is 140; kg
